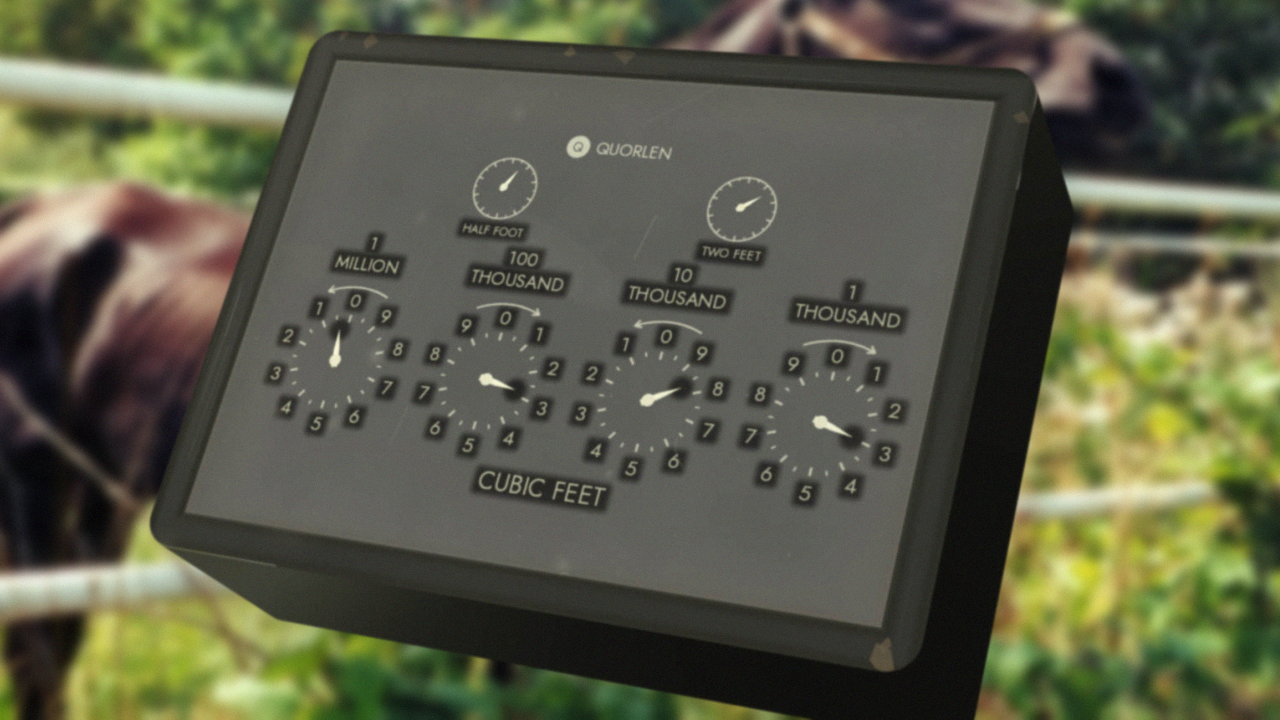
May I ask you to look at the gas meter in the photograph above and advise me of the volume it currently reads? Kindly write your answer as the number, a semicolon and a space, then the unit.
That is 28300; ft³
